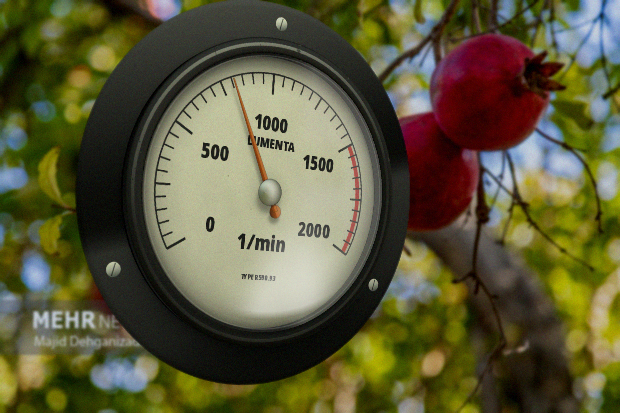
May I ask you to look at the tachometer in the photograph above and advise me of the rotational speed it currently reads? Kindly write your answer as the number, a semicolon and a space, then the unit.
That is 800; rpm
